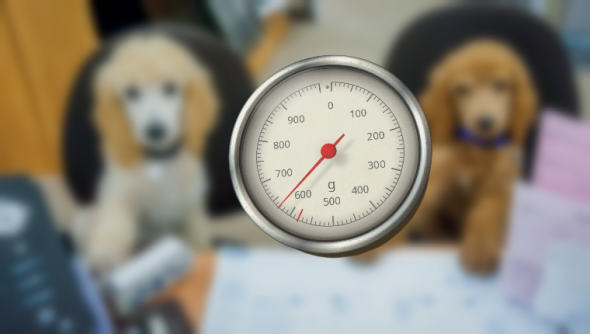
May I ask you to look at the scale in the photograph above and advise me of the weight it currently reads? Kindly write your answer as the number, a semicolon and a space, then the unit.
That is 630; g
